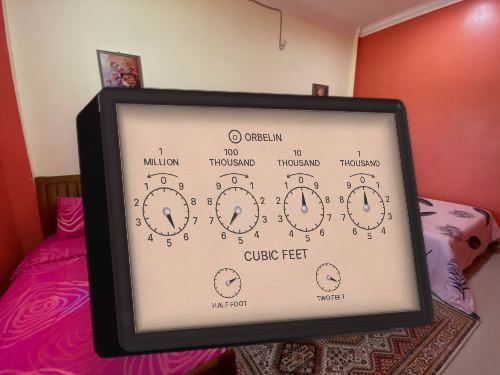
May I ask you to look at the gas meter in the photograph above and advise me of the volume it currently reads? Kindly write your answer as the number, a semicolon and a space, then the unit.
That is 560000; ft³
